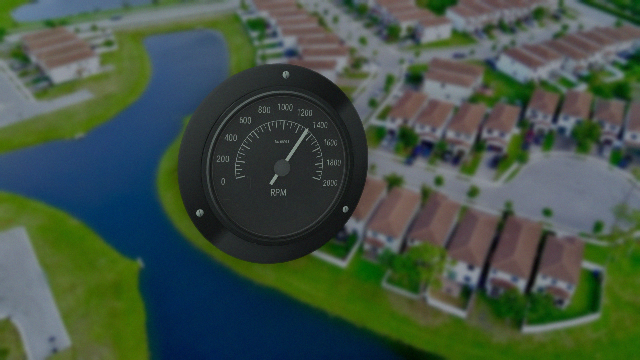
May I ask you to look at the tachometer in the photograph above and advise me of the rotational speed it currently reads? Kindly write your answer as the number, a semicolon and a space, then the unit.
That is 1300; rpm
